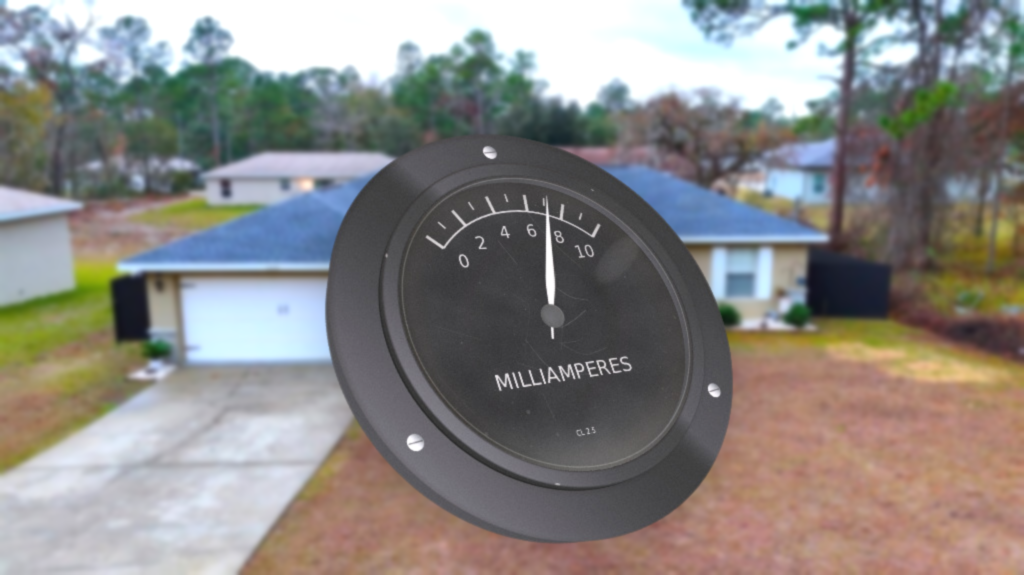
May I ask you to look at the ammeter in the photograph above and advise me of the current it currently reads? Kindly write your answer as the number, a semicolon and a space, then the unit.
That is 7; mA
